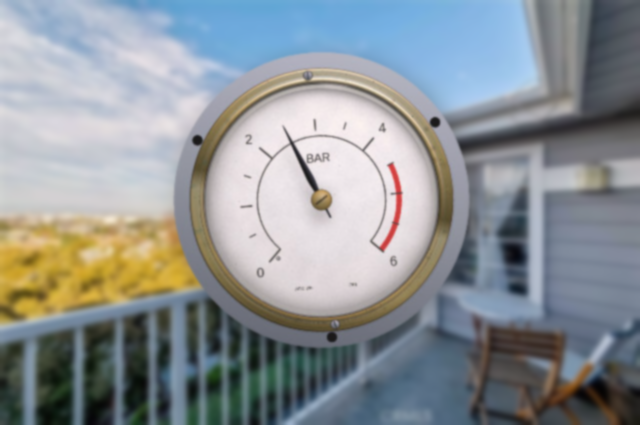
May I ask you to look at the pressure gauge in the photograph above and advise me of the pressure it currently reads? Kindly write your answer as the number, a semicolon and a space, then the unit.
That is 2.5; bar
